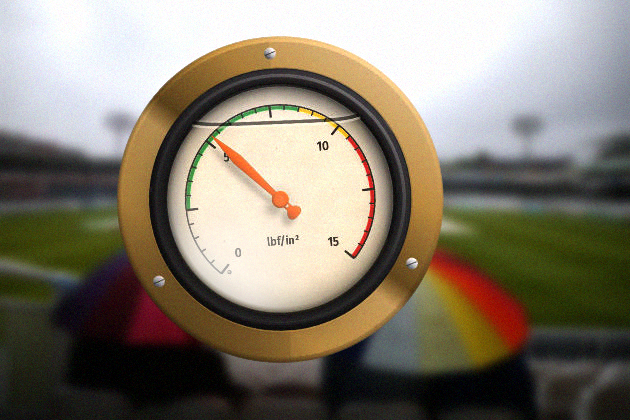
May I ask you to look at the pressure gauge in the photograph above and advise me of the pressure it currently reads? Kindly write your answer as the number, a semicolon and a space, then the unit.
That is 5.25; psi
